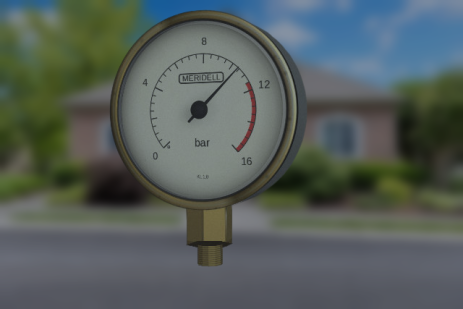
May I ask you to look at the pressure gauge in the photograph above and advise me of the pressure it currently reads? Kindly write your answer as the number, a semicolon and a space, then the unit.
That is 10.5; bar
